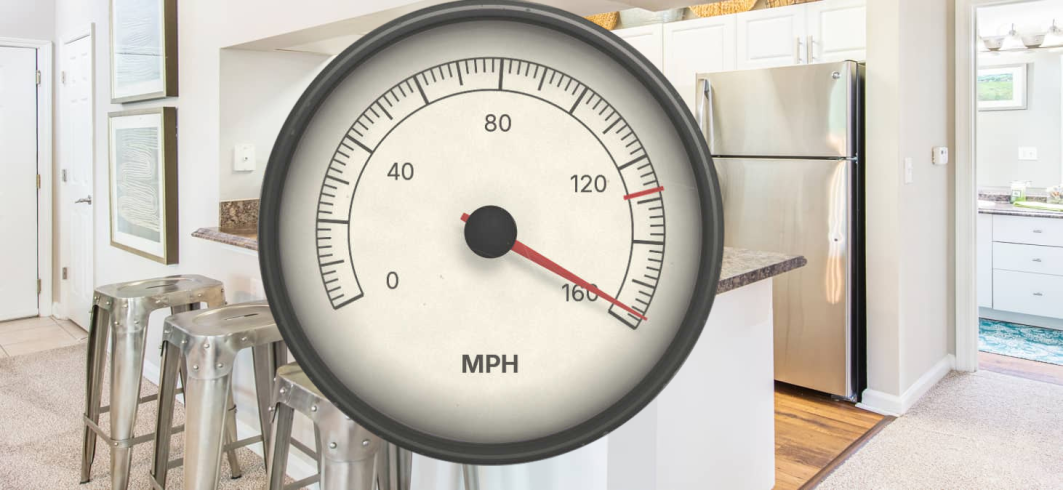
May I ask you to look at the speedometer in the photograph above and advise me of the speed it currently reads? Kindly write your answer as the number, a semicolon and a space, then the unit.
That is 157; mph
